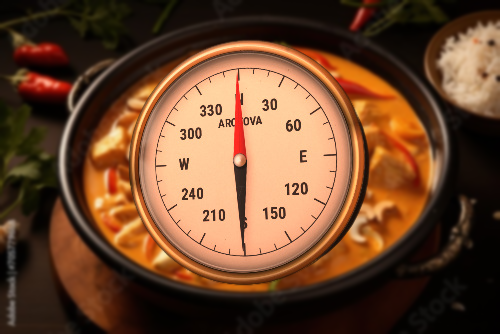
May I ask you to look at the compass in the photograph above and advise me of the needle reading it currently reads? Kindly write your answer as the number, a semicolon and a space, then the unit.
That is 0; °
